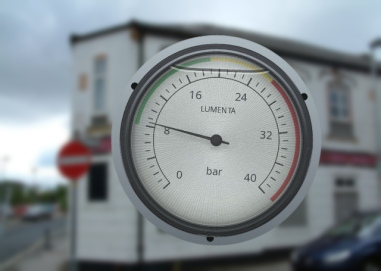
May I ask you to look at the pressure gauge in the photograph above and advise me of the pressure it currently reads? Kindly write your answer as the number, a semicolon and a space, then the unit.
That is 8.5; bar
